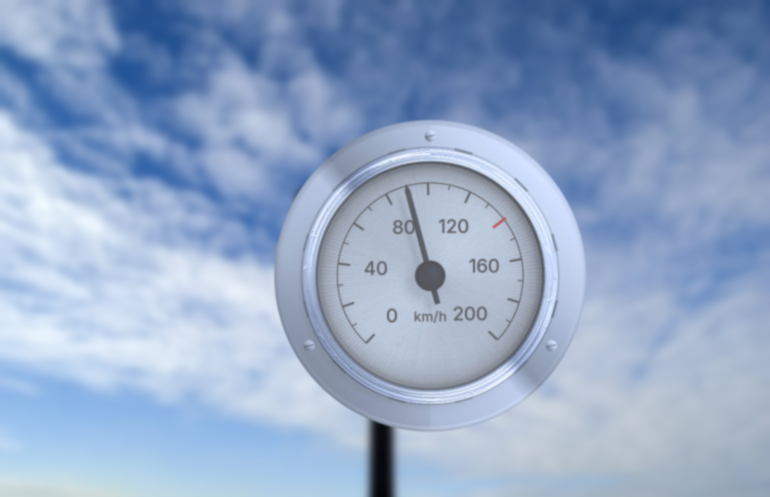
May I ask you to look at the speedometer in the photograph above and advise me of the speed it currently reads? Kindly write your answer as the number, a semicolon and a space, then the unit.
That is 90; km/h
